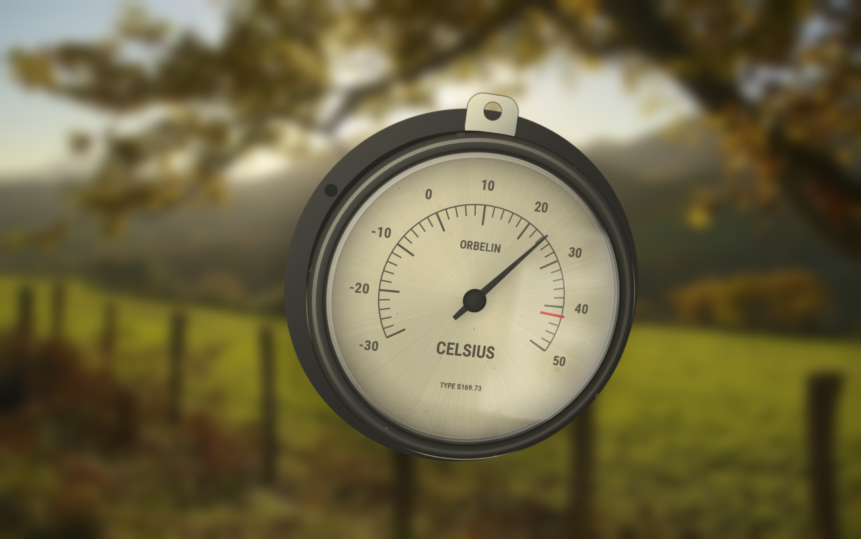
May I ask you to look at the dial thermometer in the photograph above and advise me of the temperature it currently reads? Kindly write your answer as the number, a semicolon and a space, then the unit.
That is 24; °C
